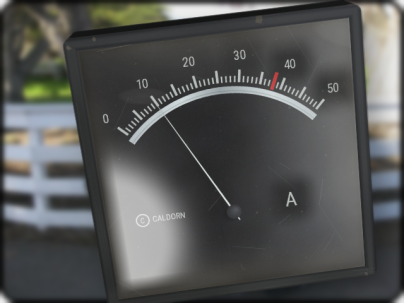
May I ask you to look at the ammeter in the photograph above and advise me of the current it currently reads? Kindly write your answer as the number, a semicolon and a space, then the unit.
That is 10; A
